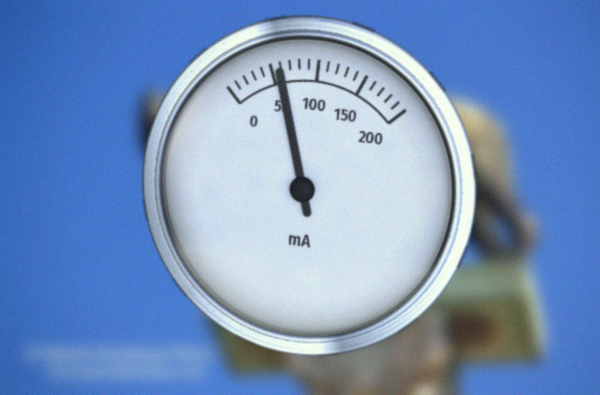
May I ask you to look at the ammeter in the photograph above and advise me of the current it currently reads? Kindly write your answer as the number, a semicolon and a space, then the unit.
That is 60; mA
